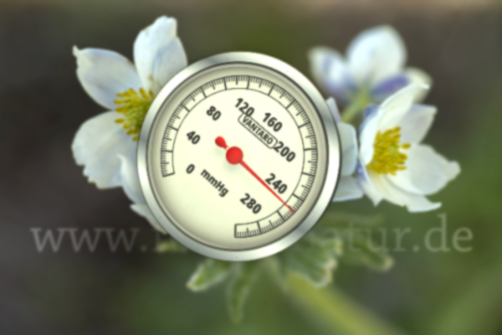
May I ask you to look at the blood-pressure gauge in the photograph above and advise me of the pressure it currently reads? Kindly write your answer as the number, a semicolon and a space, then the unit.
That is 250; mmHg
